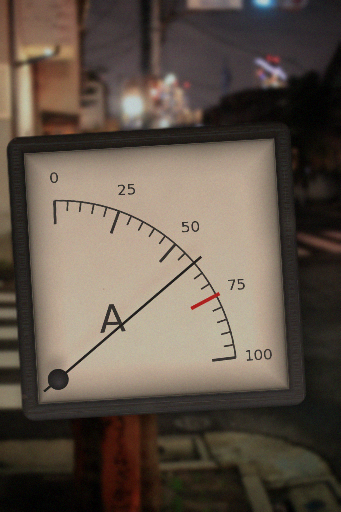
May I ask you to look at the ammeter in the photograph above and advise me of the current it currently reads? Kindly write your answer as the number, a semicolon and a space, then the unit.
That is 60; A
